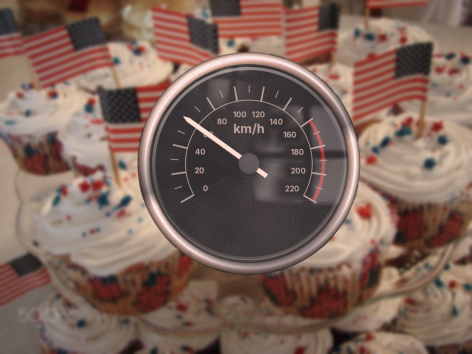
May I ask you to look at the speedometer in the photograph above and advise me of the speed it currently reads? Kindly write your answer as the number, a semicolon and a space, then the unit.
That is 60; km/h
